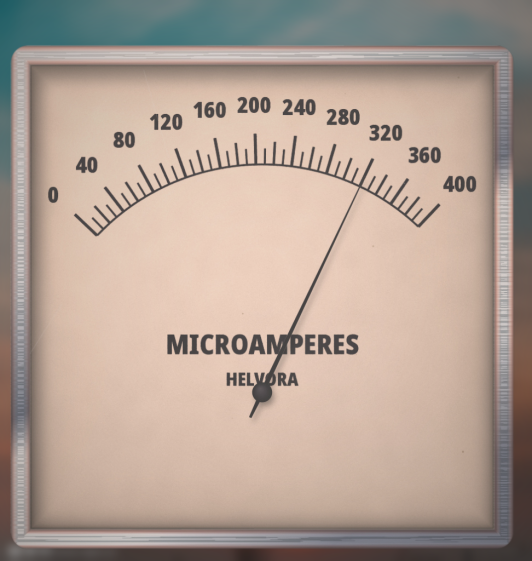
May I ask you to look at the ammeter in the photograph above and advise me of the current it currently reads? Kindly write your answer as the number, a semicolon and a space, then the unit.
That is 320; µA
